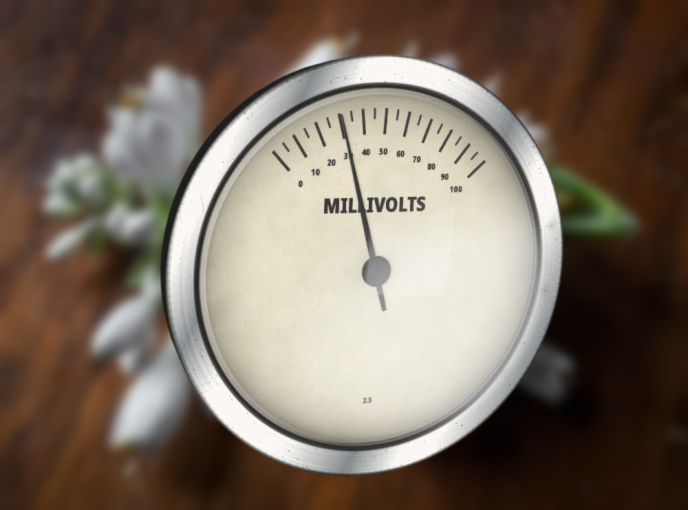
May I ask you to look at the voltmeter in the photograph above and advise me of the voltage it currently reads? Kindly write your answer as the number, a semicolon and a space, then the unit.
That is 30; mV
